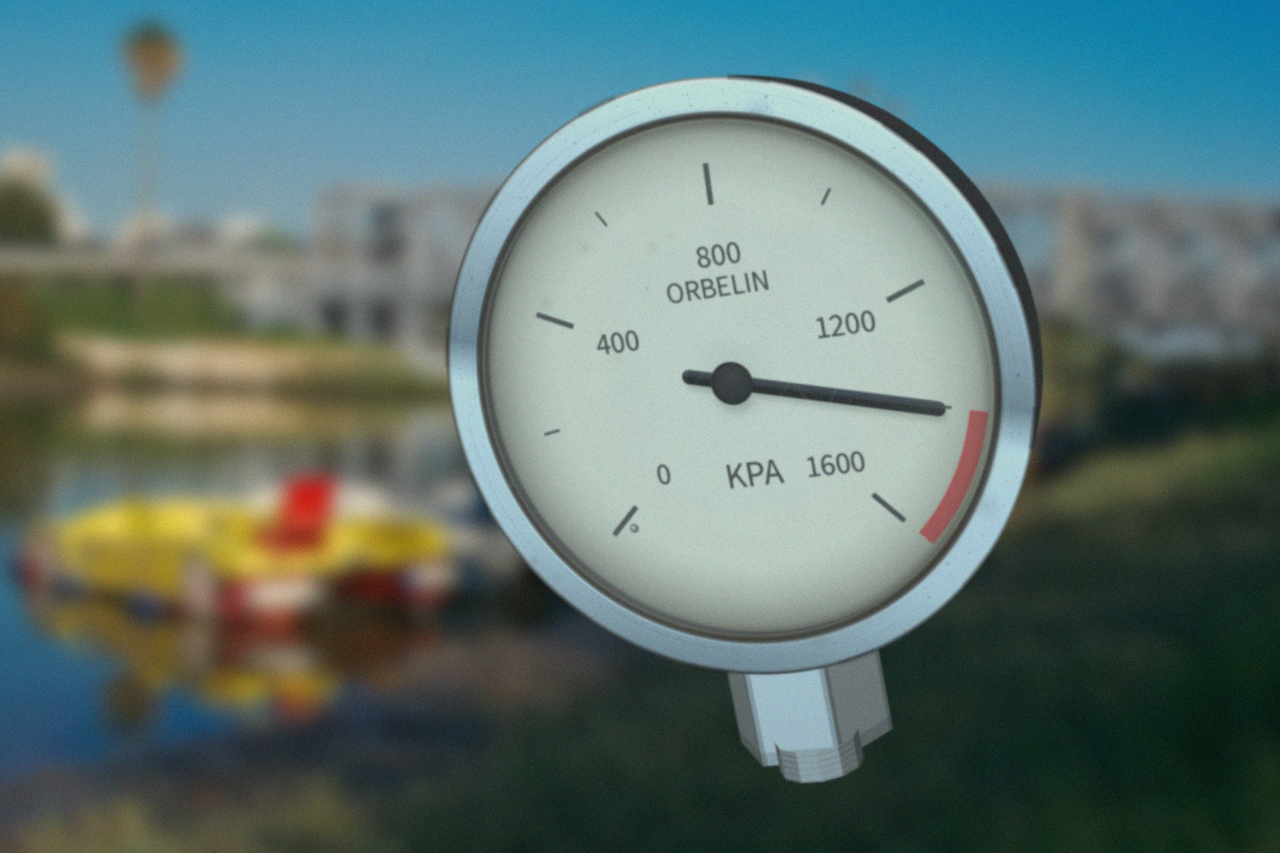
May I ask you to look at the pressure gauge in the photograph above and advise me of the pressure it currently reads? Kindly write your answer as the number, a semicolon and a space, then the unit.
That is 1400; kPa
